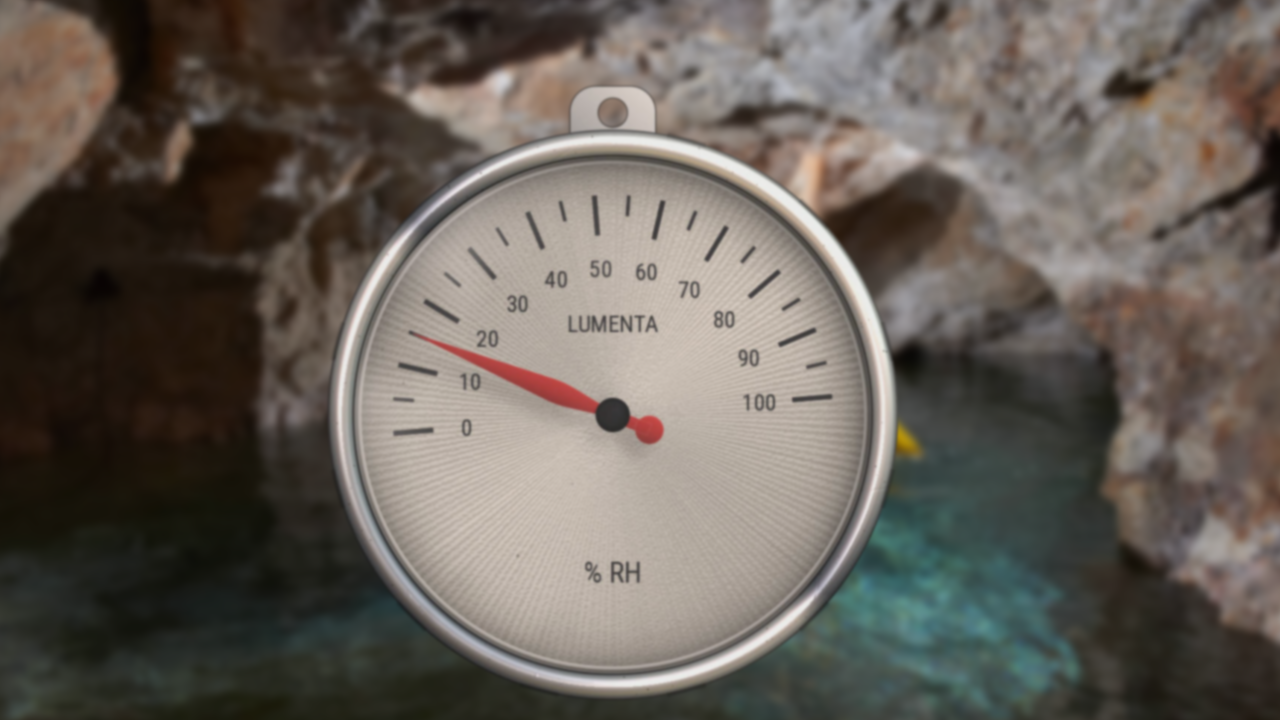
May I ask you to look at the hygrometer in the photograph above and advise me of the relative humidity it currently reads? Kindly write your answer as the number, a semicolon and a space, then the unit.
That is 15; %
